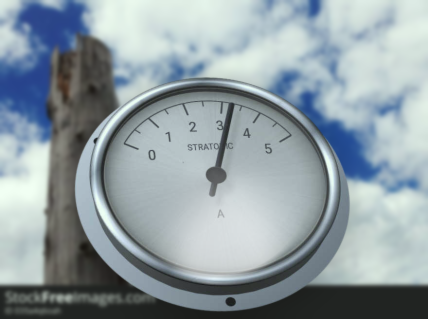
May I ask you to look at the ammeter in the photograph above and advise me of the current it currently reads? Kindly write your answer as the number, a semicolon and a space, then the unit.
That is 3.25; A
